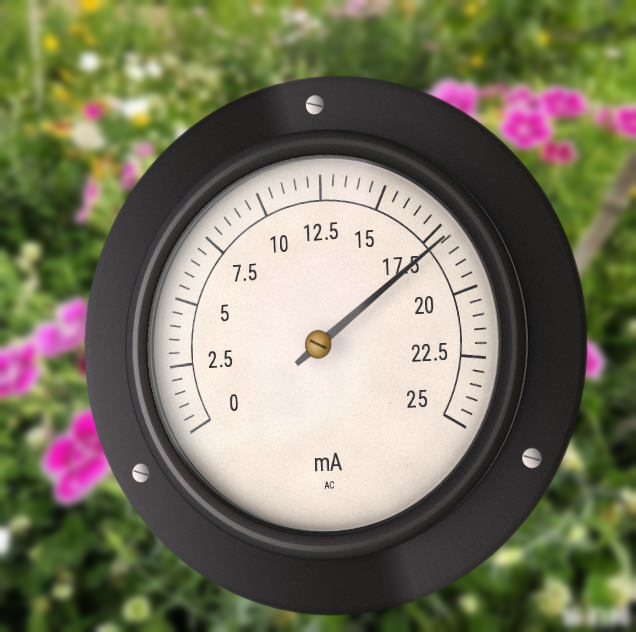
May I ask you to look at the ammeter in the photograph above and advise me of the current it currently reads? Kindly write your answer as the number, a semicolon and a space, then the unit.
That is 18; mA
